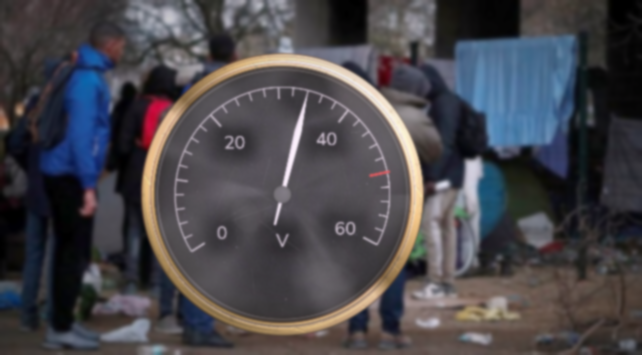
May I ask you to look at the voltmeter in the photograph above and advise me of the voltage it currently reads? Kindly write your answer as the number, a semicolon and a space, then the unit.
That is 34; V
